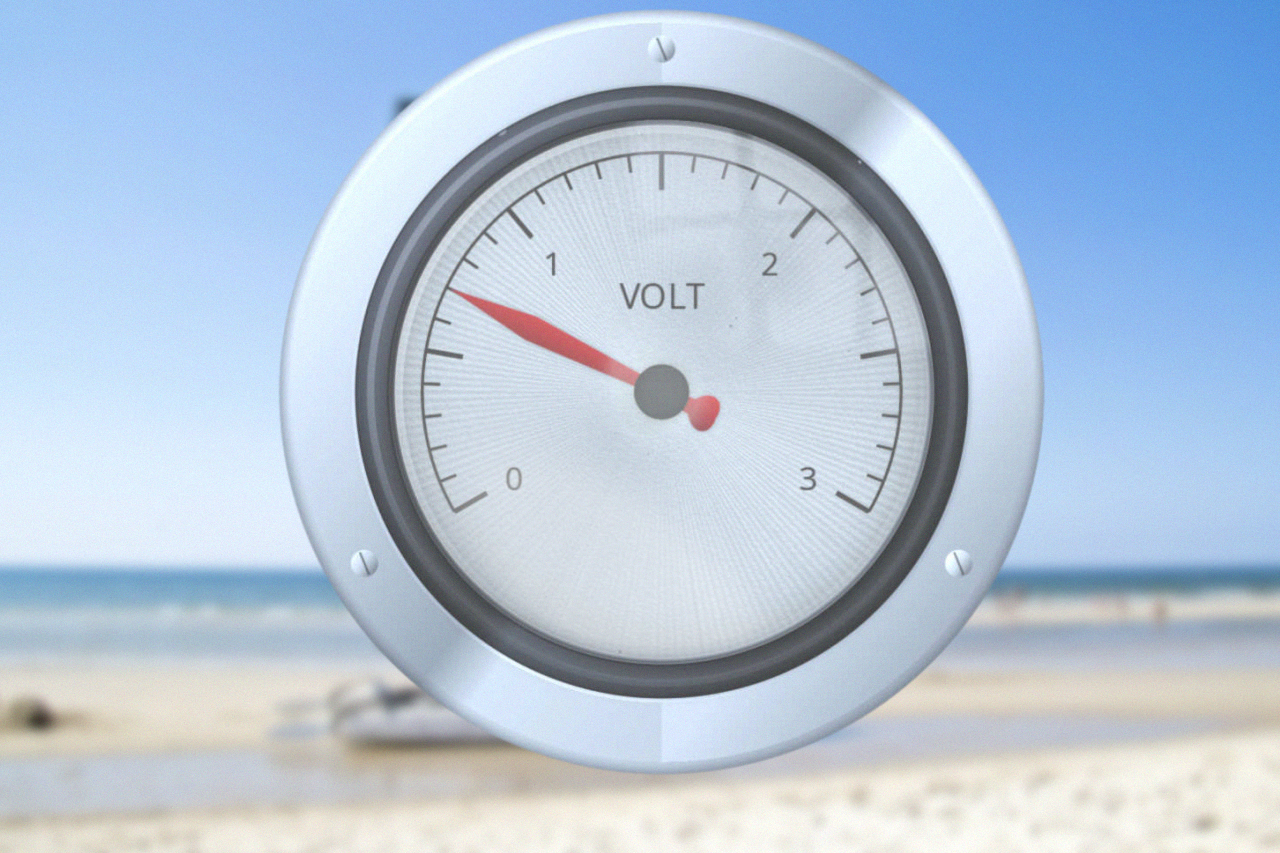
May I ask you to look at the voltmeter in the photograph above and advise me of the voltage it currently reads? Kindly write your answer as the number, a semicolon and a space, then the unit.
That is 0.7; V
